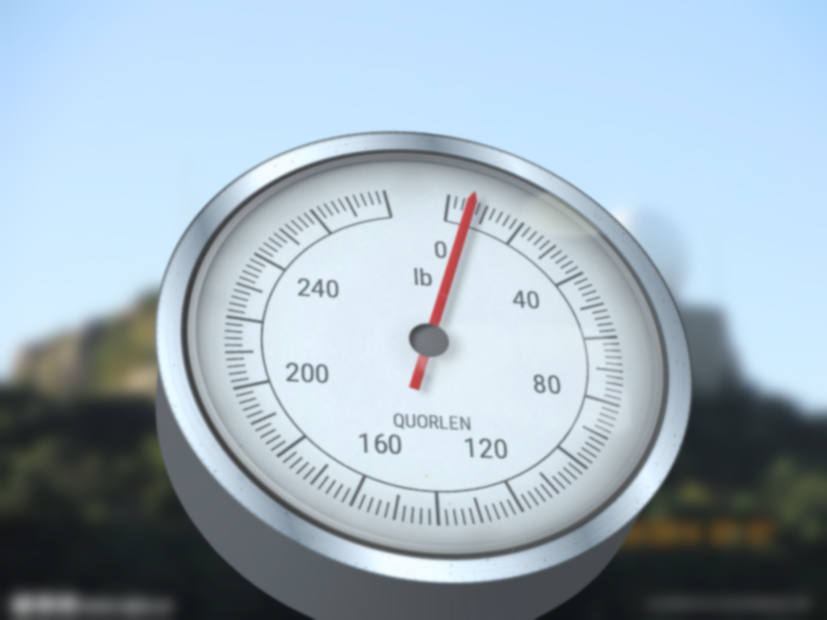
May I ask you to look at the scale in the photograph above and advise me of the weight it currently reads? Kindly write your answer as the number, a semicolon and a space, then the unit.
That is 6; lb
